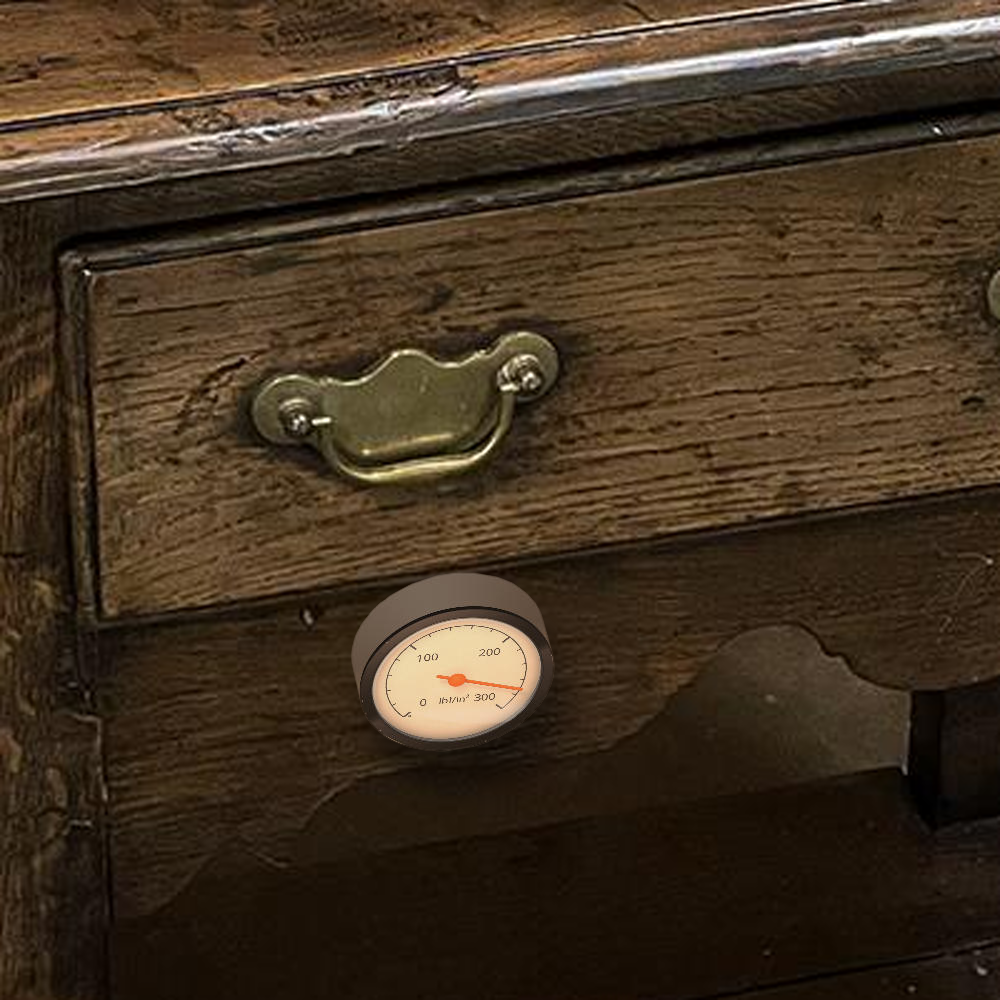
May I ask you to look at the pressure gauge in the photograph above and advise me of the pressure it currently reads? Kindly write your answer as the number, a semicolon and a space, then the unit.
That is 270; psi
